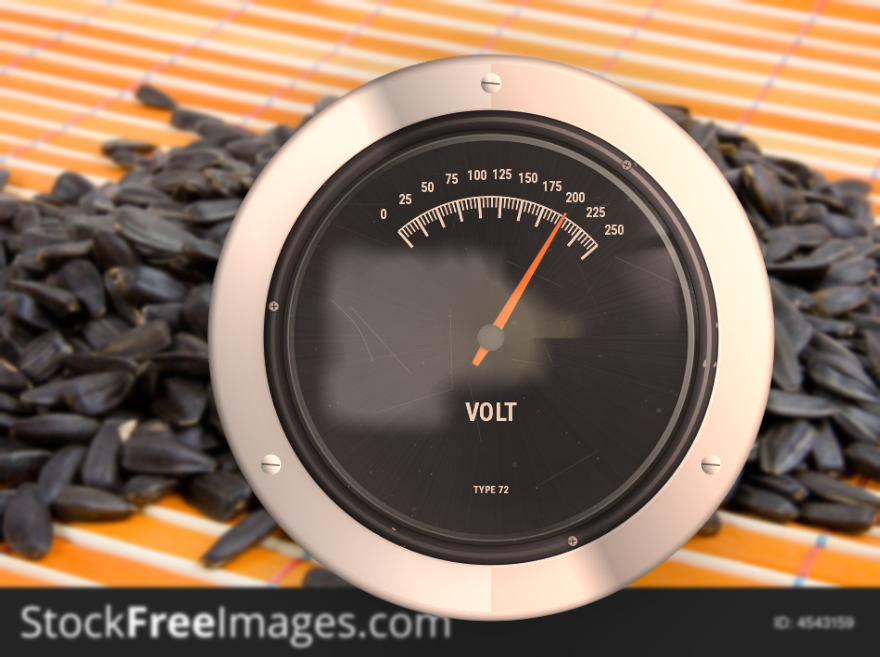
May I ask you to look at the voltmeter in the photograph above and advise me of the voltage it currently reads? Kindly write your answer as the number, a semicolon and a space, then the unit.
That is 200; V
